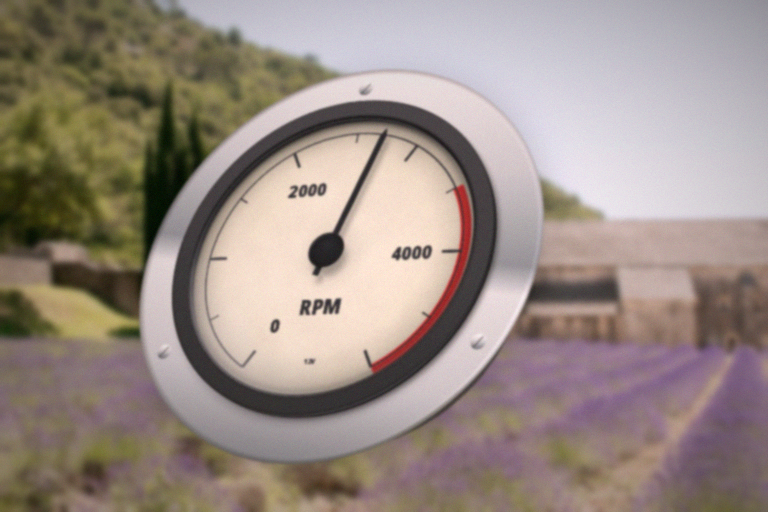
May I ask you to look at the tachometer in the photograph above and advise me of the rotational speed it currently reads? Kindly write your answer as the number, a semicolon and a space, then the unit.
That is 2750; rpm
